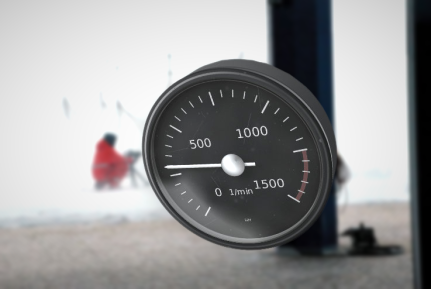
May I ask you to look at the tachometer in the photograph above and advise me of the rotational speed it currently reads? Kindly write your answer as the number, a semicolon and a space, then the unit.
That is 300; rpm
